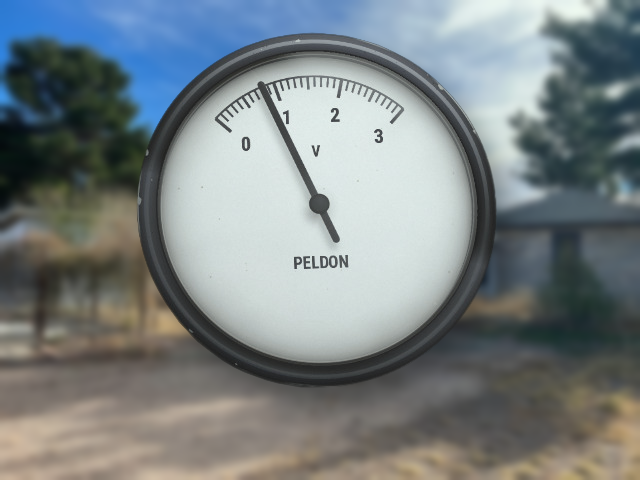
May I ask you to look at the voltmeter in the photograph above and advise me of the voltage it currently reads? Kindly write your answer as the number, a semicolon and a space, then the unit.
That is 0.8; V
